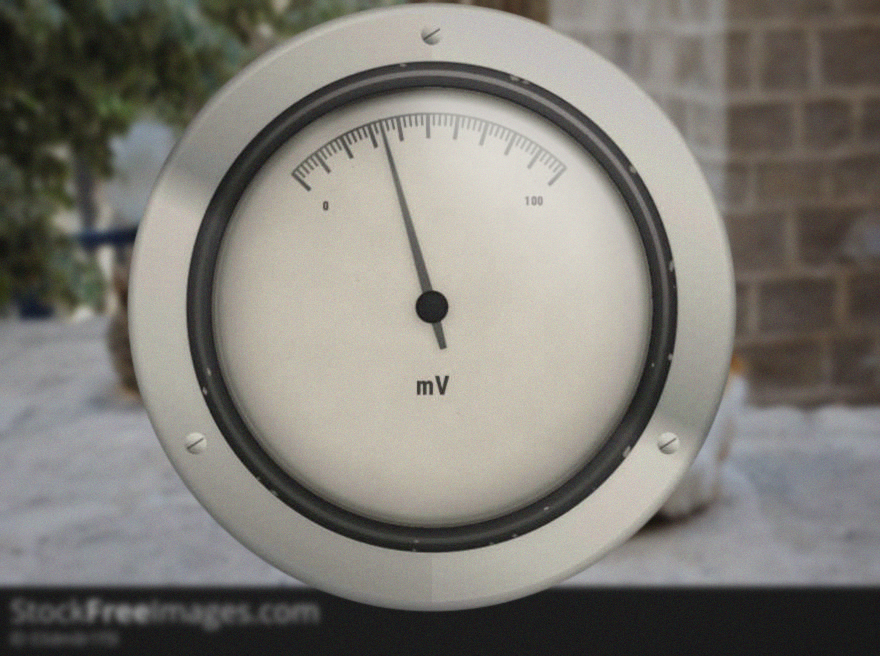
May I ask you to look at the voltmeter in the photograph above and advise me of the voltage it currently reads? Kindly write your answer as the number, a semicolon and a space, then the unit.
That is 34; mV
